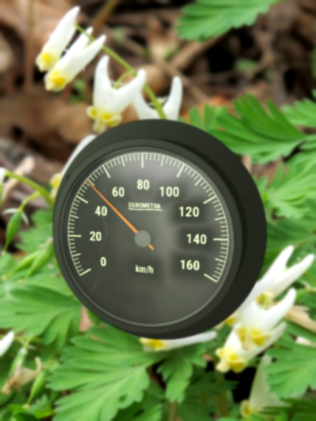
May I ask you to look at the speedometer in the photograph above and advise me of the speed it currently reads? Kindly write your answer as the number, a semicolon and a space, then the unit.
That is 50; km/h
